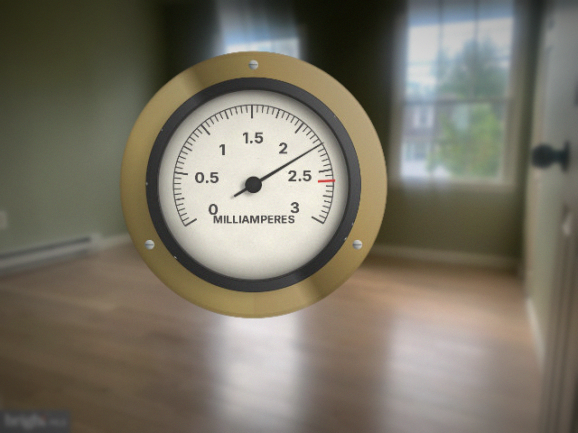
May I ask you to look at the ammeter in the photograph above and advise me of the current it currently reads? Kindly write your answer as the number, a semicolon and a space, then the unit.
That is 2.25; mA
